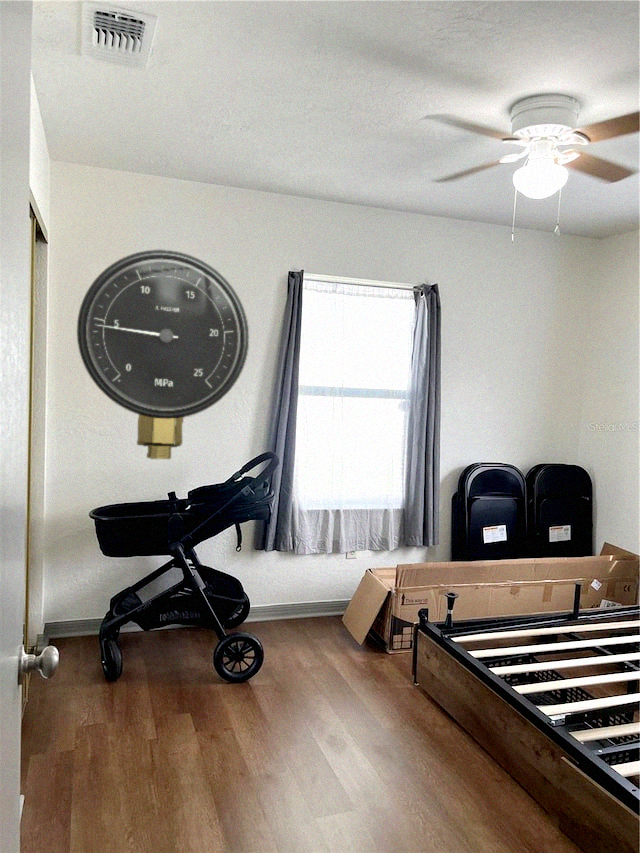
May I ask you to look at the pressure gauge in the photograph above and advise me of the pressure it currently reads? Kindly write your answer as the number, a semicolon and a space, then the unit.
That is 4.5; MPa
